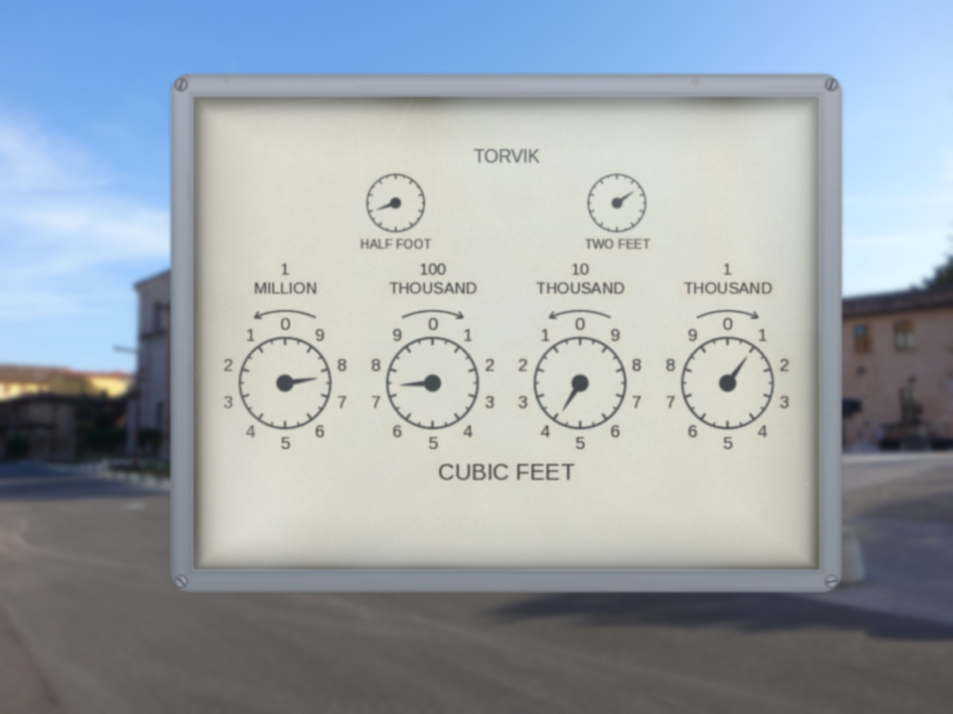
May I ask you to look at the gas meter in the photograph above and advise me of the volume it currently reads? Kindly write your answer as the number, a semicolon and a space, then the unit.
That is 774100; ft³
